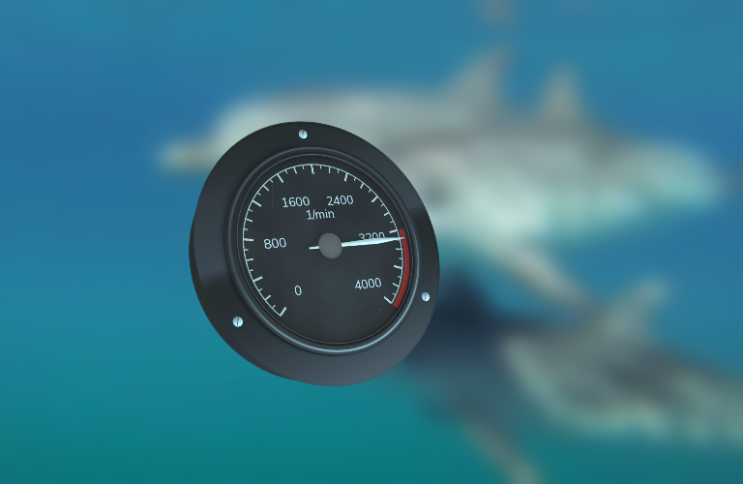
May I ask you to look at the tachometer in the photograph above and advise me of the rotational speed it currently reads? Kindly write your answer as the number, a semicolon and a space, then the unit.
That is 3300; rpm
